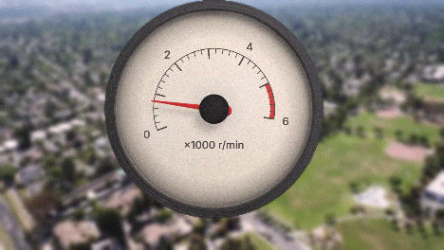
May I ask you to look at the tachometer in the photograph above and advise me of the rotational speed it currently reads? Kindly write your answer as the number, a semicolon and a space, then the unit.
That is 800; rpm
